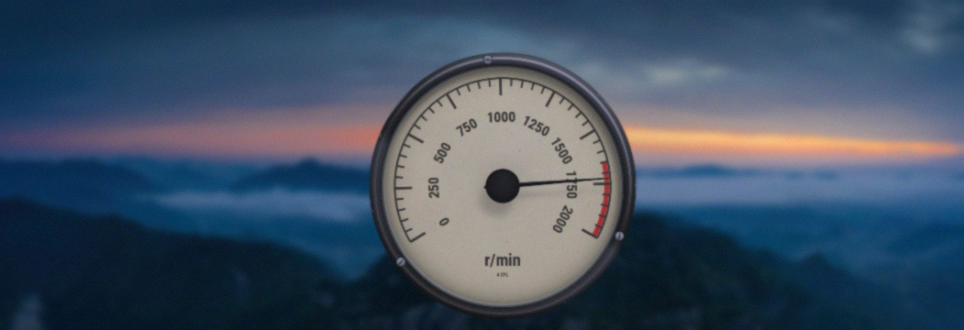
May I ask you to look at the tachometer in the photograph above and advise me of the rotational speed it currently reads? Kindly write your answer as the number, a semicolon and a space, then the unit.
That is 1725; rpm
